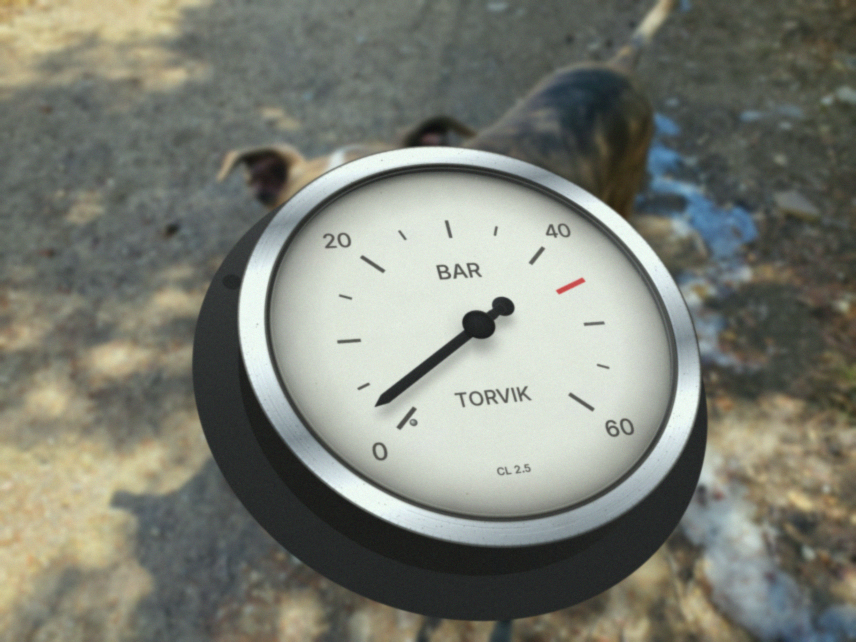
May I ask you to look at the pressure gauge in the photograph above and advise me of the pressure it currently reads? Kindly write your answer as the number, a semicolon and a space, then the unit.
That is 2.5; bar
